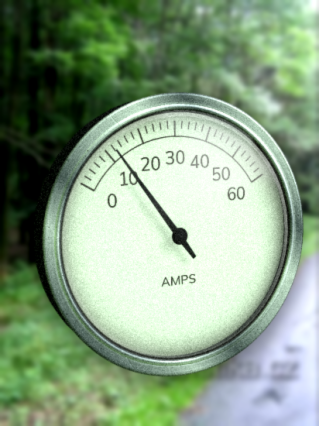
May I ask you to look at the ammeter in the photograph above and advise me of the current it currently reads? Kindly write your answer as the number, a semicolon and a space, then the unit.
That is 12; A
